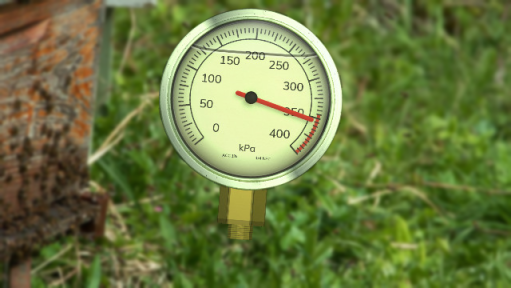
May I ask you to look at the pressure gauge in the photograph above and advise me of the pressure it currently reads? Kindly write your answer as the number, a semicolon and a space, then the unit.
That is 355; kPa
